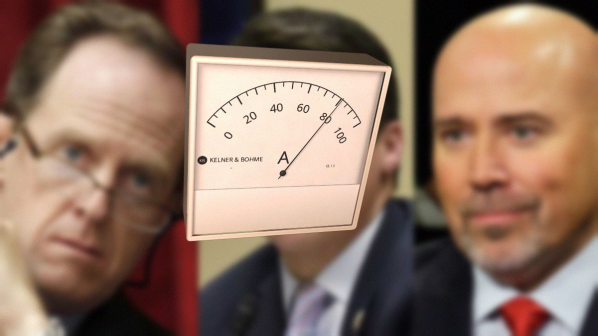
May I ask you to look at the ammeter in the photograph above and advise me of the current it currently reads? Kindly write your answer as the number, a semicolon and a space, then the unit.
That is 80; A
